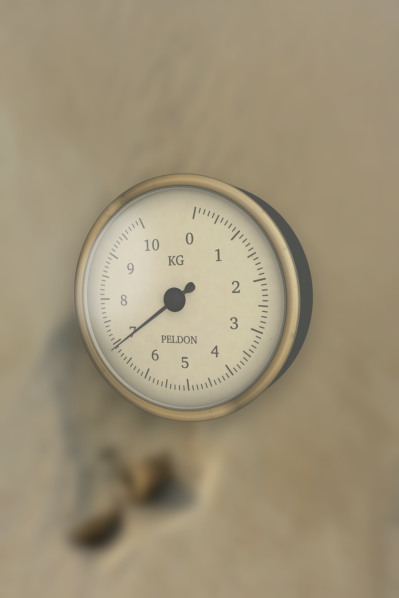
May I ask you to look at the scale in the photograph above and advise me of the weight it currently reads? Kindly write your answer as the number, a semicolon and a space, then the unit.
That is 6.9; kg
